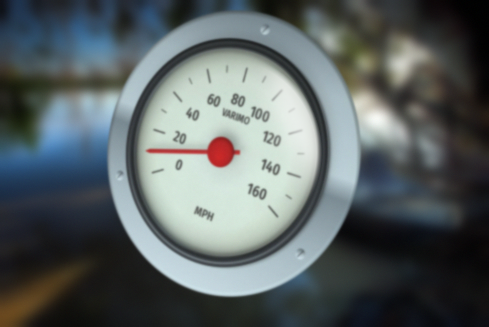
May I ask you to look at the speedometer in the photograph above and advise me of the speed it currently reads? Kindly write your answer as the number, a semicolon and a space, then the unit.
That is 10; mph
